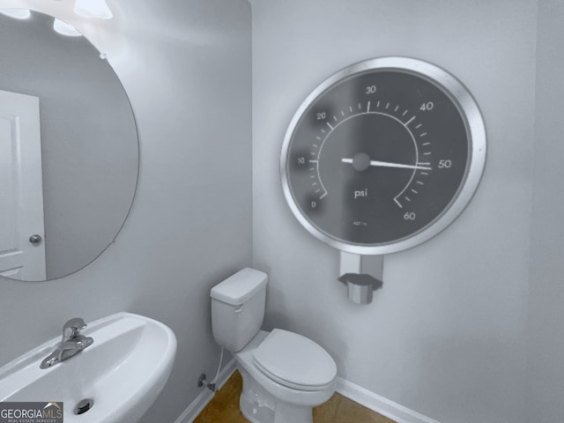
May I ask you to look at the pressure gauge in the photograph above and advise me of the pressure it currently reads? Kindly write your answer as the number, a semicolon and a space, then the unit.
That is 51; psi
